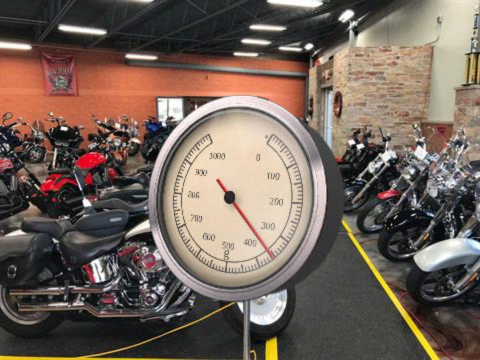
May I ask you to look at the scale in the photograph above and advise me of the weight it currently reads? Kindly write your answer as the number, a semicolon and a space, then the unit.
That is 350; g
